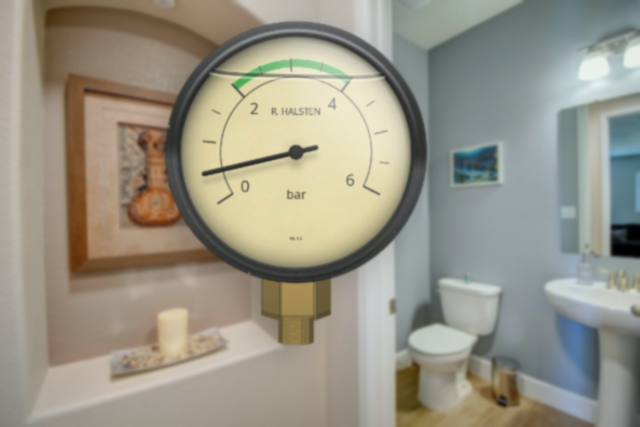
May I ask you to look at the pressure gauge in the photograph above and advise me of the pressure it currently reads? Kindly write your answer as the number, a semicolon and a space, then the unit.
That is 0.5; bar
